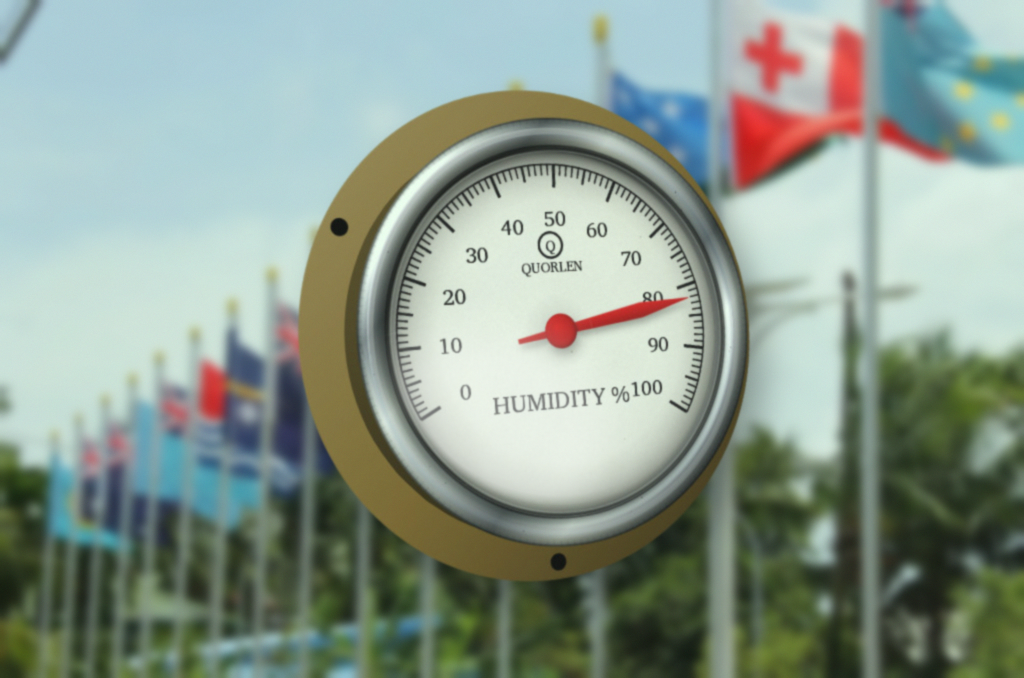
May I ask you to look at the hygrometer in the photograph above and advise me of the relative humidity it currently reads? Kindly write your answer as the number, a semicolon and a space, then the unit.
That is 82; %
